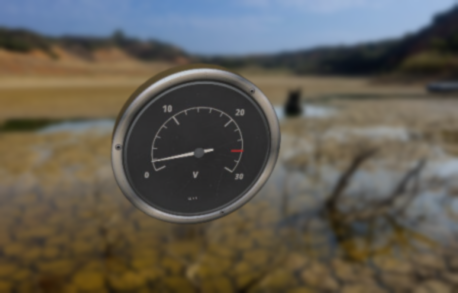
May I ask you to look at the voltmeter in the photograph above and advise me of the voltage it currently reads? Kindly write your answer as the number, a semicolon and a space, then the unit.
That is 2; V
